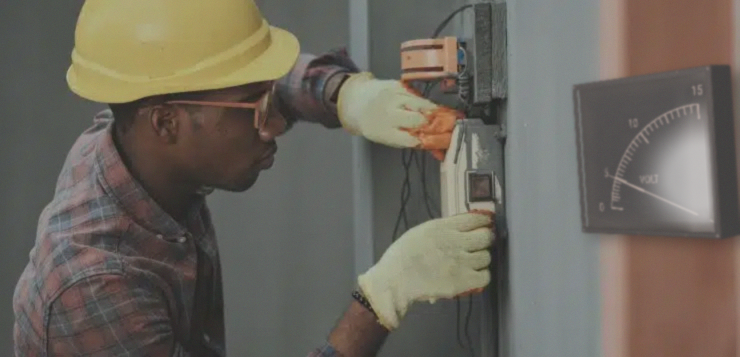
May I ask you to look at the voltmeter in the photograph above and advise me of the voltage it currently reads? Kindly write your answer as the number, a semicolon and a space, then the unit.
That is 5; V
